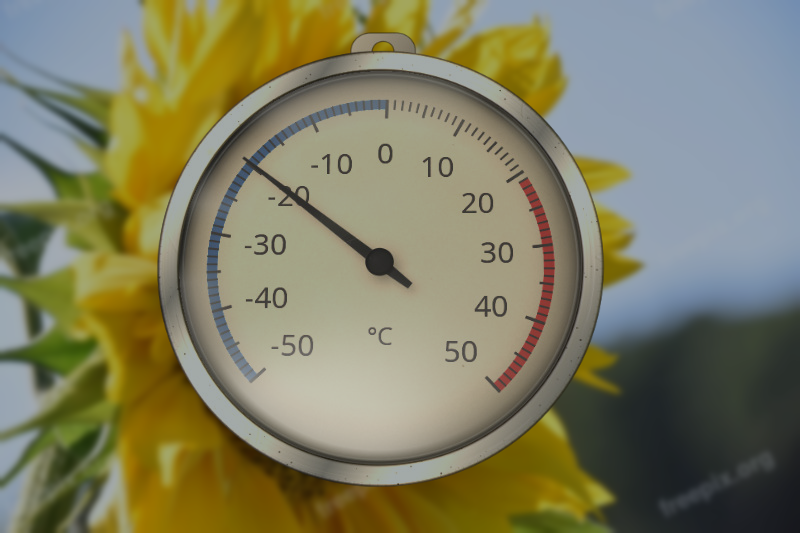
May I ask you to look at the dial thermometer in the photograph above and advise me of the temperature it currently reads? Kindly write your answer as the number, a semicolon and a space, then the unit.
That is -20; °C
